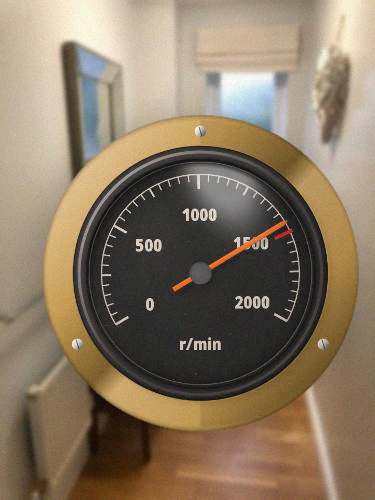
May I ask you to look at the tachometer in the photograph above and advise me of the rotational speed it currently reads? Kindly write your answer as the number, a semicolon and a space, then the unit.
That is 1500; rpm
